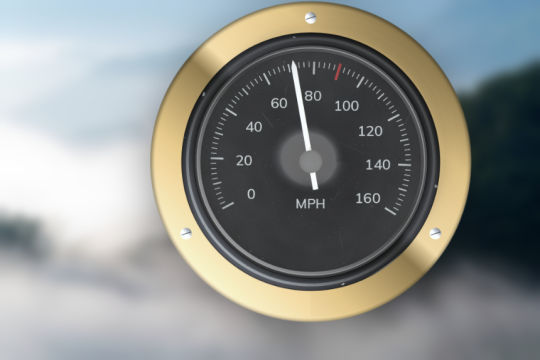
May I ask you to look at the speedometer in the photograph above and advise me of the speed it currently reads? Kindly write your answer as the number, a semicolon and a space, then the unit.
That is 72; mph
